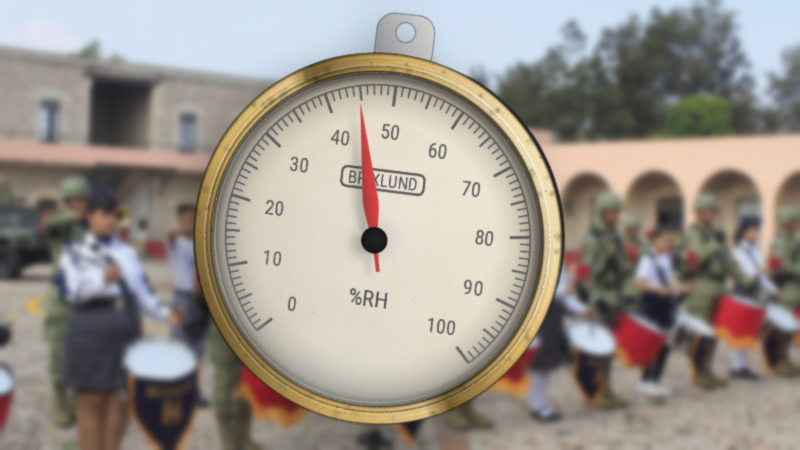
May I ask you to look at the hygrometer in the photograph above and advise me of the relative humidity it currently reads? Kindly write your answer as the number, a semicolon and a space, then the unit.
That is 45; %
